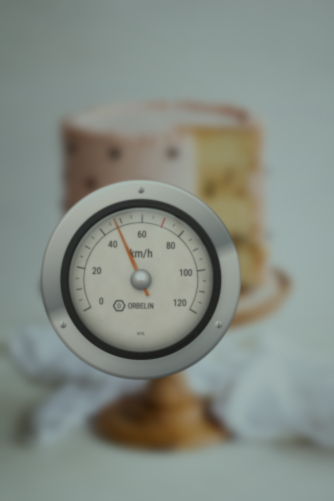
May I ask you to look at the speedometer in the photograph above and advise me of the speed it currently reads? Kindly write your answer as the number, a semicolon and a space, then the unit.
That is 47.5; km/h
